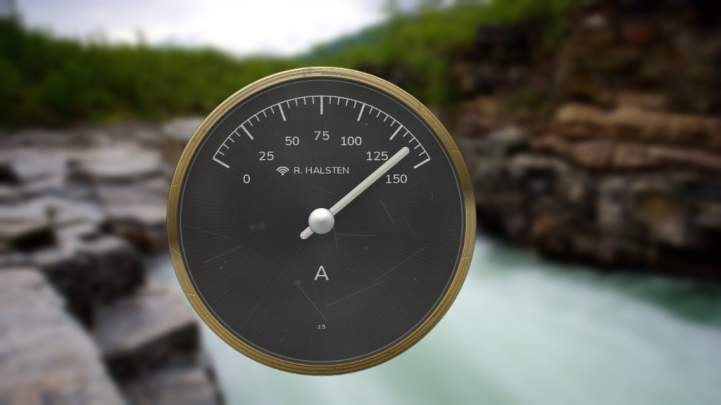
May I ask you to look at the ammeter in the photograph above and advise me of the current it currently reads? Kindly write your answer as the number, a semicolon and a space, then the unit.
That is 137.5; A
